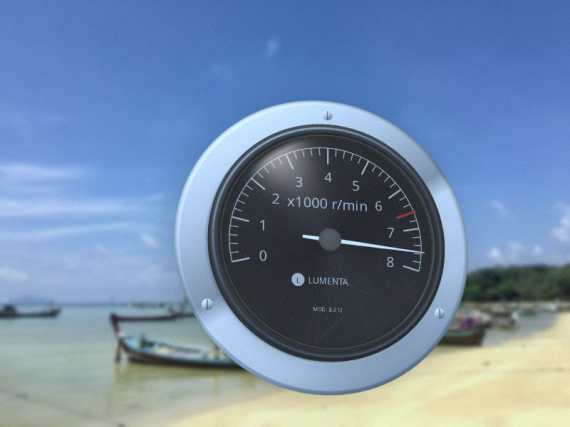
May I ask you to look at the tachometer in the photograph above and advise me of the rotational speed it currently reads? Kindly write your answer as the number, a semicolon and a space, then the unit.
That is 7600; rpm
